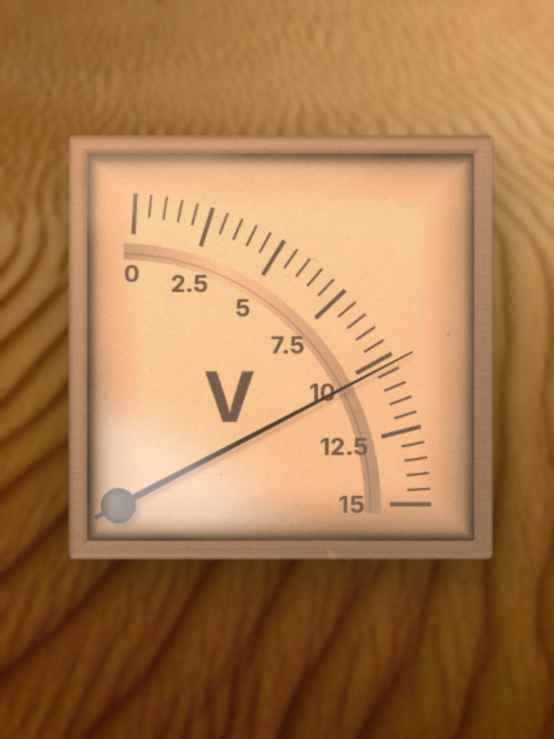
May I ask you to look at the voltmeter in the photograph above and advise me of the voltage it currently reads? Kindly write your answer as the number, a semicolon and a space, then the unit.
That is 10.25; V
